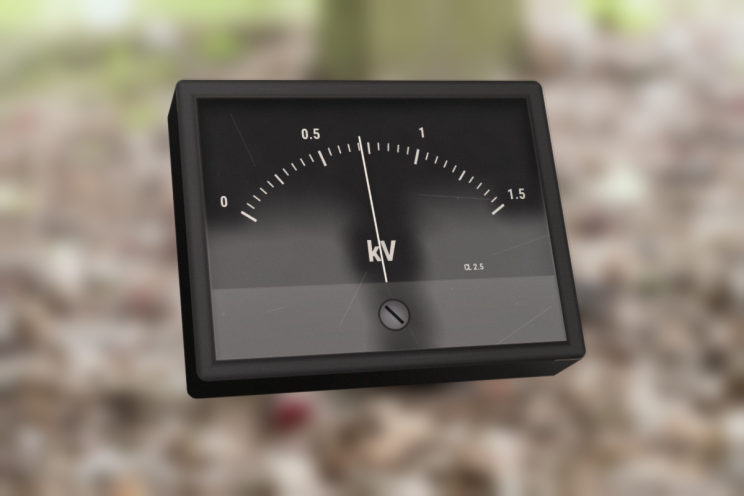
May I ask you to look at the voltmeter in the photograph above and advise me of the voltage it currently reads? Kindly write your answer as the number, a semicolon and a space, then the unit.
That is 0.7; kV
